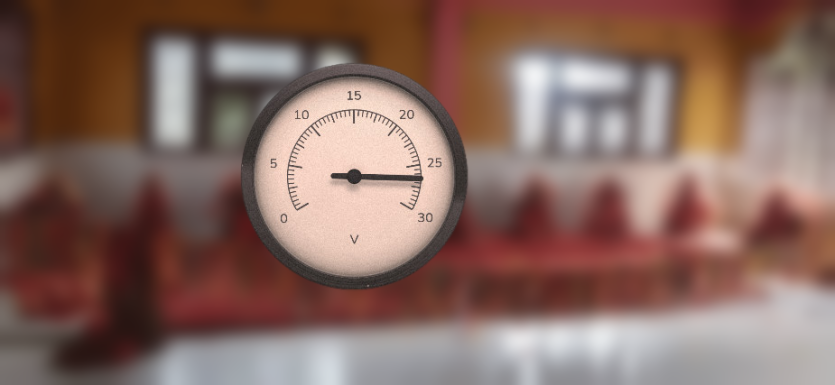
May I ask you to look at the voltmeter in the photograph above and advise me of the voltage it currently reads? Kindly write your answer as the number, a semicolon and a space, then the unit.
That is 26.5; V
